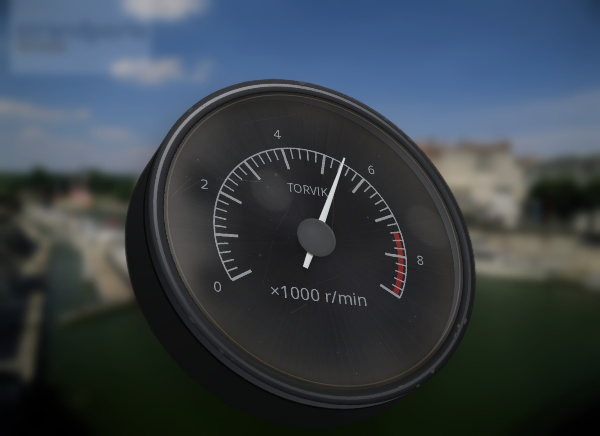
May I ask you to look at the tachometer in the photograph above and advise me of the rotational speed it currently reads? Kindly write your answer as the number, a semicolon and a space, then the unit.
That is 5400; rpm
